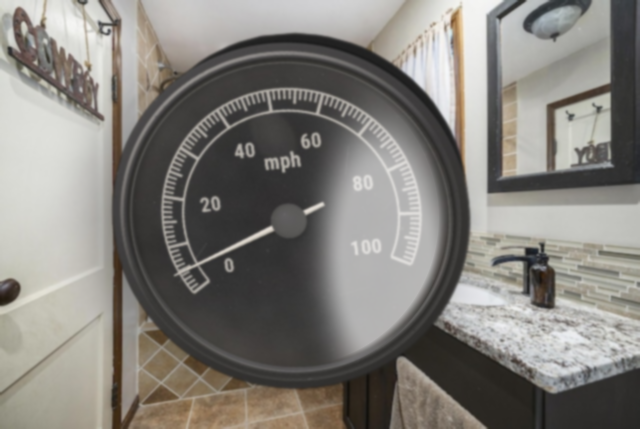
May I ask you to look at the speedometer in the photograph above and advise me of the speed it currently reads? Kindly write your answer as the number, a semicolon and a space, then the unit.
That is 5; mph
